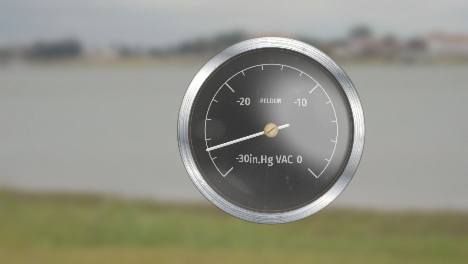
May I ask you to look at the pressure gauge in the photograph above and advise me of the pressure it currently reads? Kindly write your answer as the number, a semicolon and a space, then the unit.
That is -27; inHg
